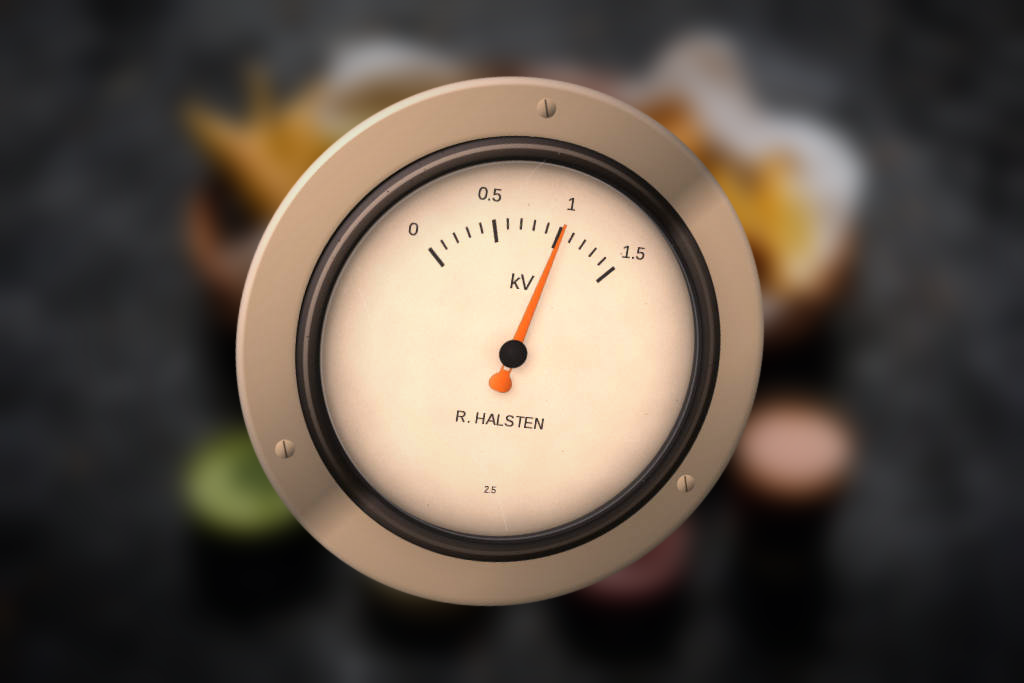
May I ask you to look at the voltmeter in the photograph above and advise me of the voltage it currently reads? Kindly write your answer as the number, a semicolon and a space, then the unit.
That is 1; kV
